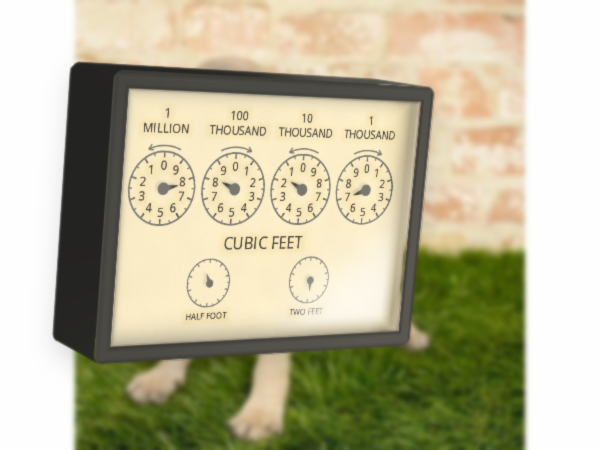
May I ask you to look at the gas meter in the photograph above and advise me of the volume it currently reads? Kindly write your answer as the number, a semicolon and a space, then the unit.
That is 781700; ft³
